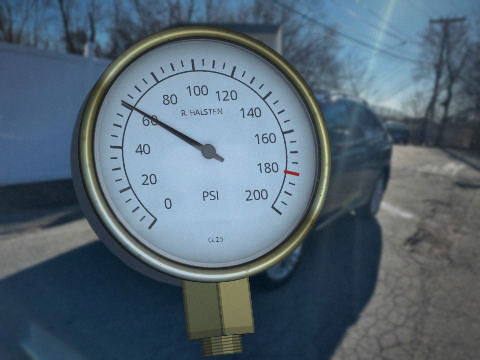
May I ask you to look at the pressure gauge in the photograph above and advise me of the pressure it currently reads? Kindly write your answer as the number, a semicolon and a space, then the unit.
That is 60; psi
